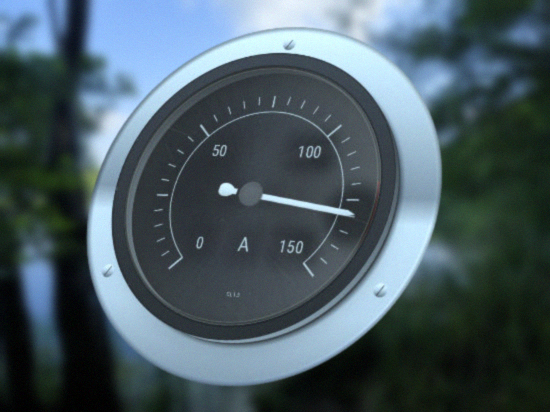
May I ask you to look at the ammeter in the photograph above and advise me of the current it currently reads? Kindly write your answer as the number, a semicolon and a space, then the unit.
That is 130; A
